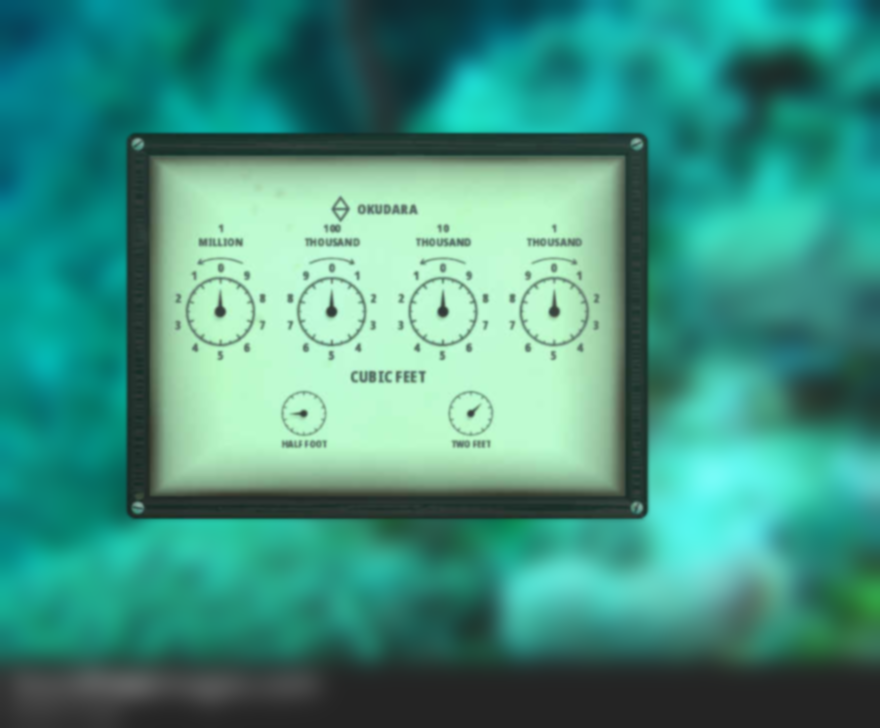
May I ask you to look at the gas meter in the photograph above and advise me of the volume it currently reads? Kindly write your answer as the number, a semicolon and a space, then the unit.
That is 0; ft³
